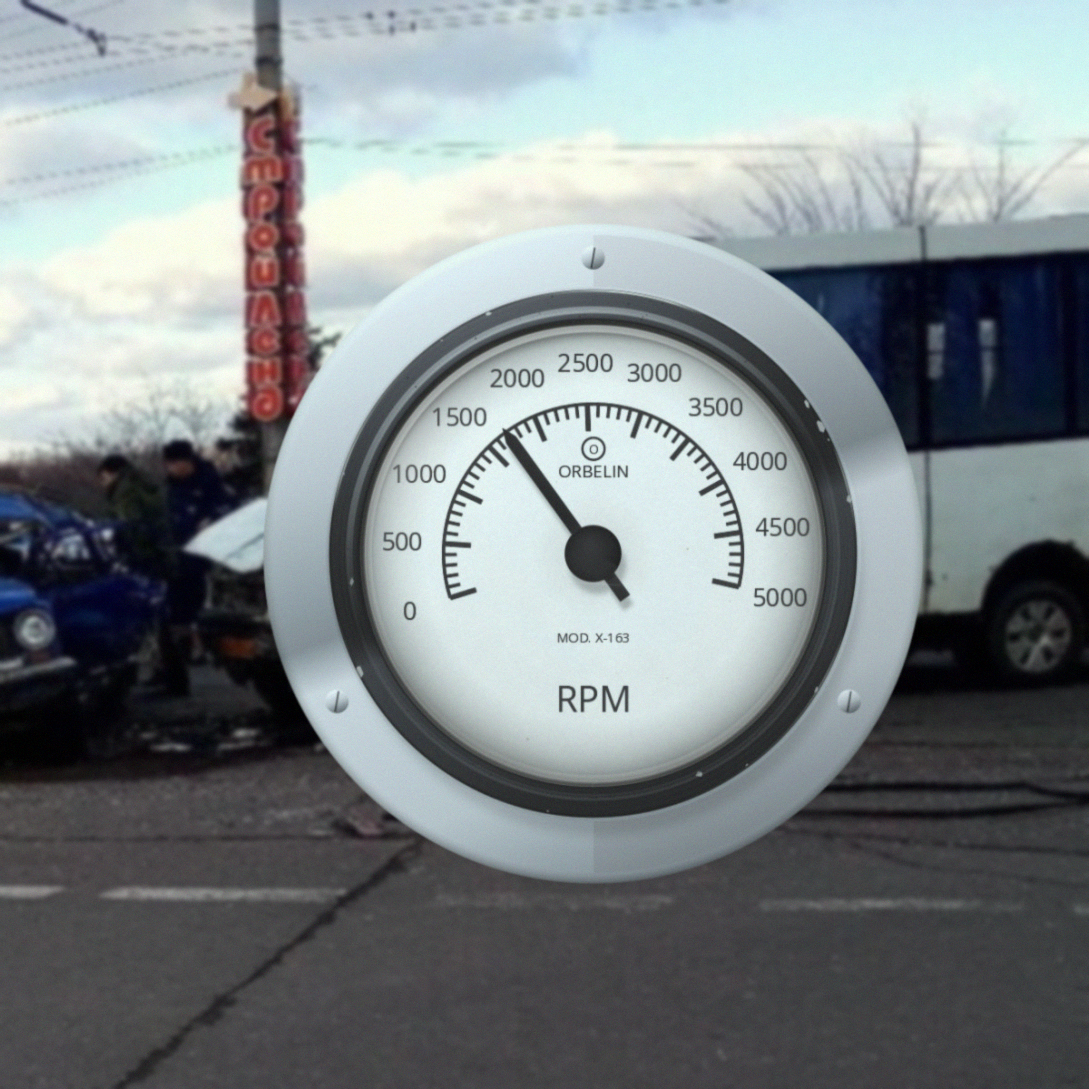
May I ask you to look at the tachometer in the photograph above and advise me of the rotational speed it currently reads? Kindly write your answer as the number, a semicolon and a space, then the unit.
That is 1700; rpm
